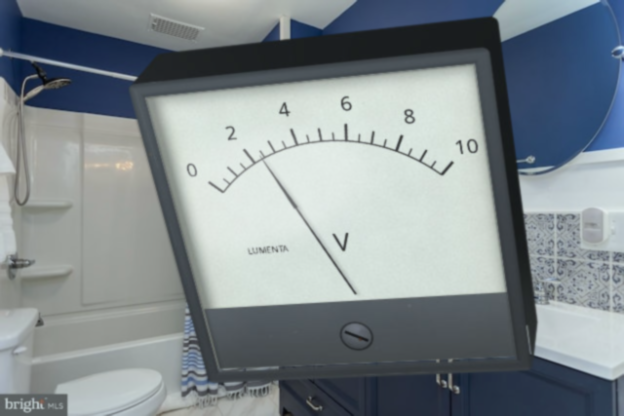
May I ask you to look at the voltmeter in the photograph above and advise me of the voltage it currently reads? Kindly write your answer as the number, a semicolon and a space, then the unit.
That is 2.5; V
